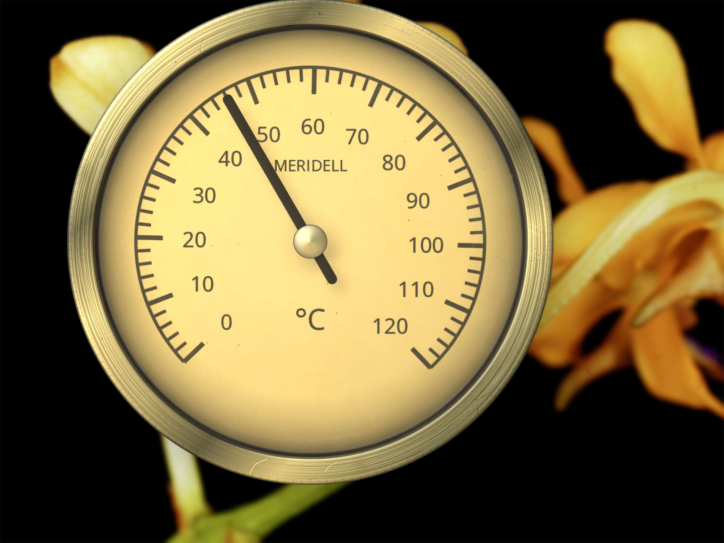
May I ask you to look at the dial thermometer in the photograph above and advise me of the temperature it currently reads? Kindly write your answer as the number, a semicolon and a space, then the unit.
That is 46; °C
